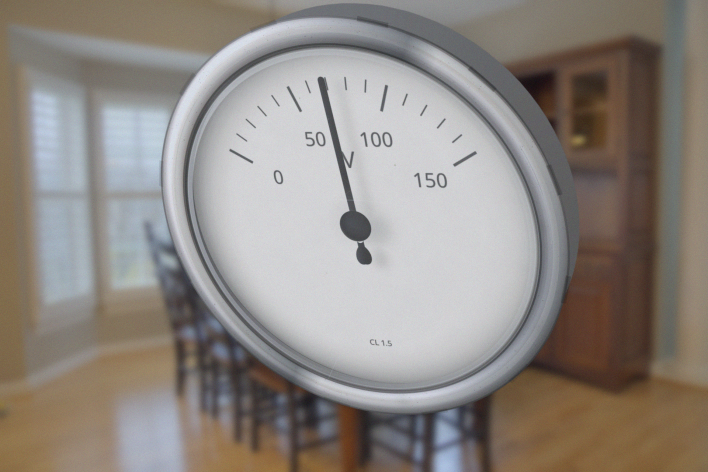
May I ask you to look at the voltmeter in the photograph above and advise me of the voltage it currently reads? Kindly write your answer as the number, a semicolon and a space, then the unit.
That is 70; V
